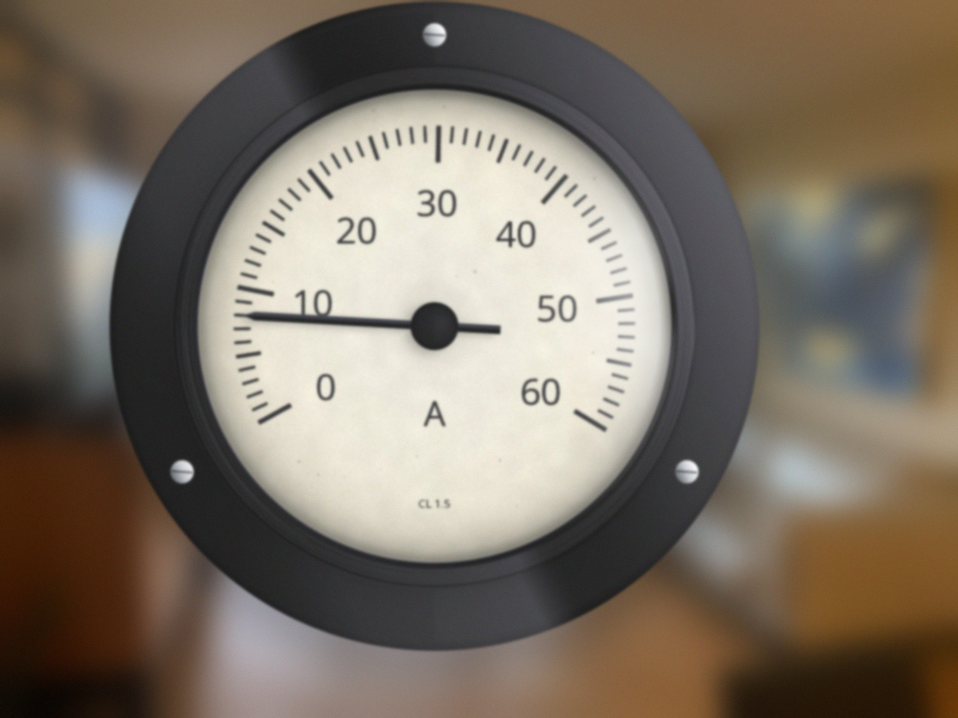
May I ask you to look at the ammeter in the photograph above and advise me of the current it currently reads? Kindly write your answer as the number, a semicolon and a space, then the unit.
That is 8; A
